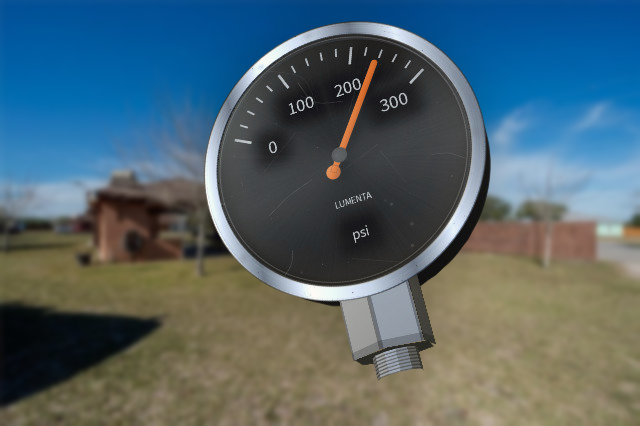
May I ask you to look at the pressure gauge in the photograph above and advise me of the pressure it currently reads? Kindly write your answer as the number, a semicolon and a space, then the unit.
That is 240; psi
